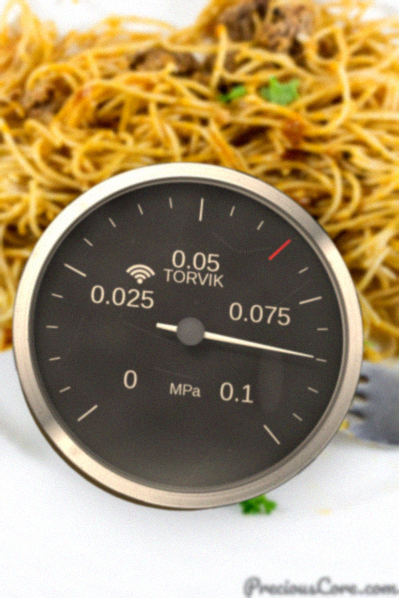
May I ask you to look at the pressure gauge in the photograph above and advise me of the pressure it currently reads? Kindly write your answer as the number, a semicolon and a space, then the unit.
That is 0.085; MPa
